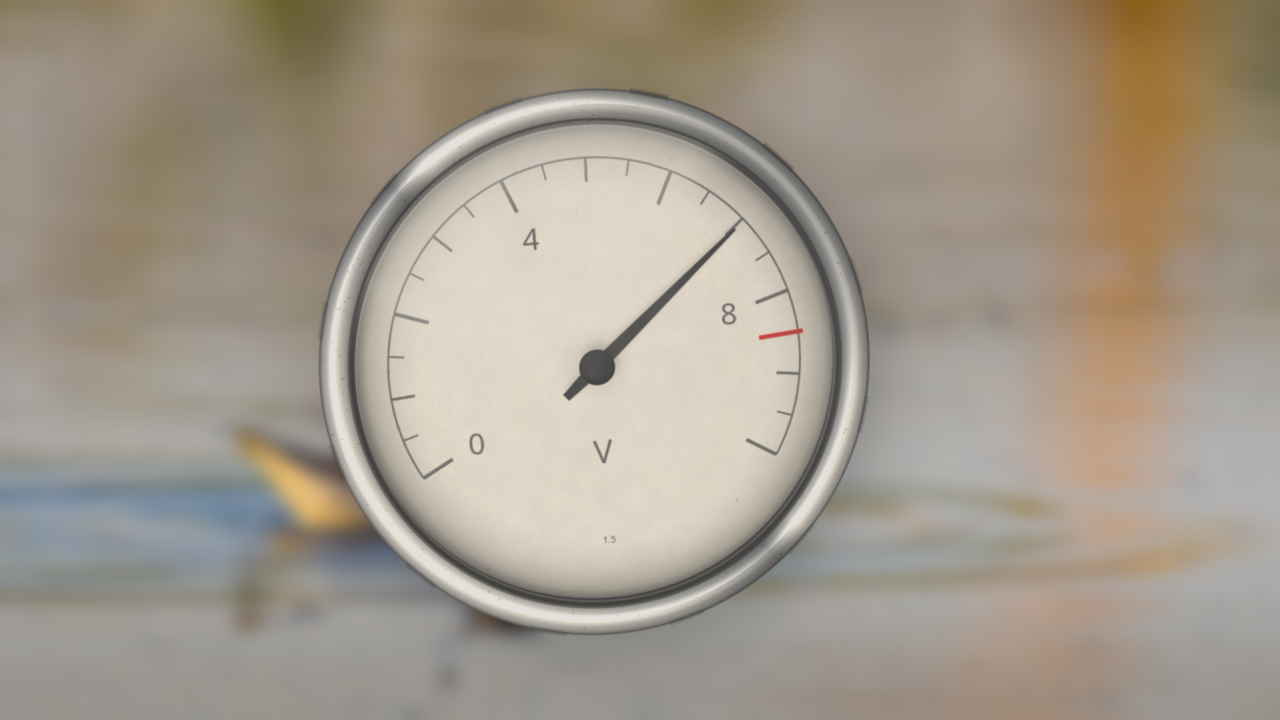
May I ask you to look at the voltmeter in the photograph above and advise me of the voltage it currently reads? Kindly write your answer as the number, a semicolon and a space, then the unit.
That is 7; V
